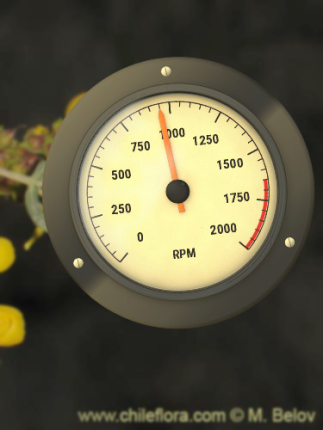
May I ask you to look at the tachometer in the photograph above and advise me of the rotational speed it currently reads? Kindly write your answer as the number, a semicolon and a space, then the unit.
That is 950; rpm
